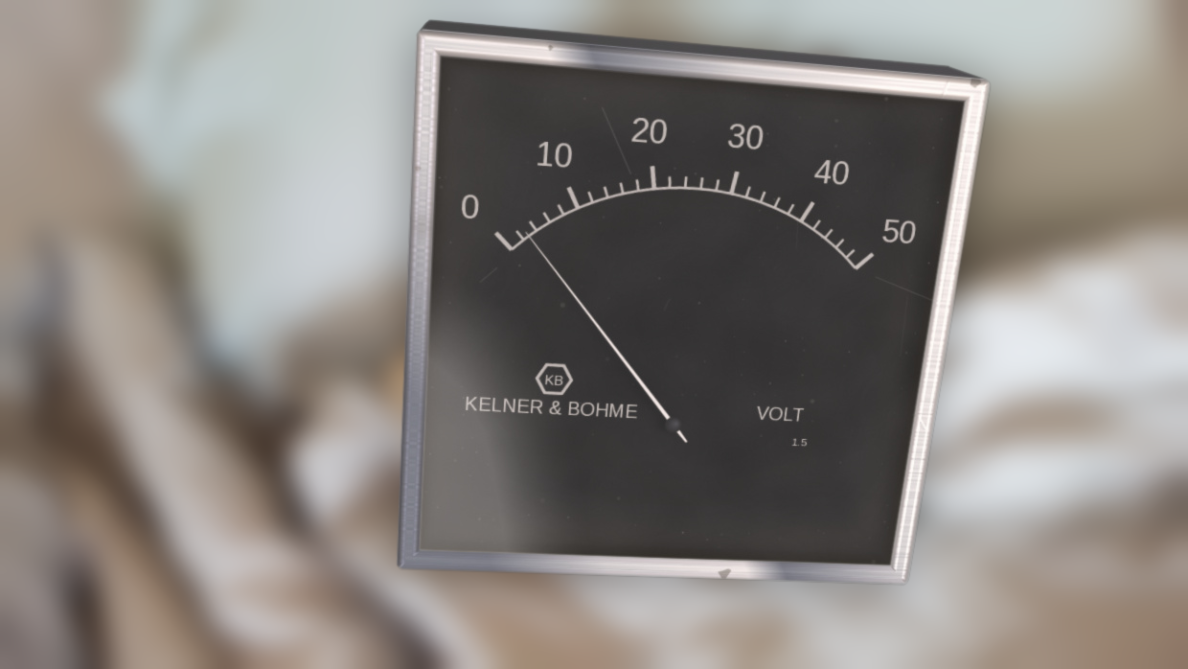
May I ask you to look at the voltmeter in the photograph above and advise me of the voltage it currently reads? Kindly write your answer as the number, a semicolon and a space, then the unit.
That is 3; V
